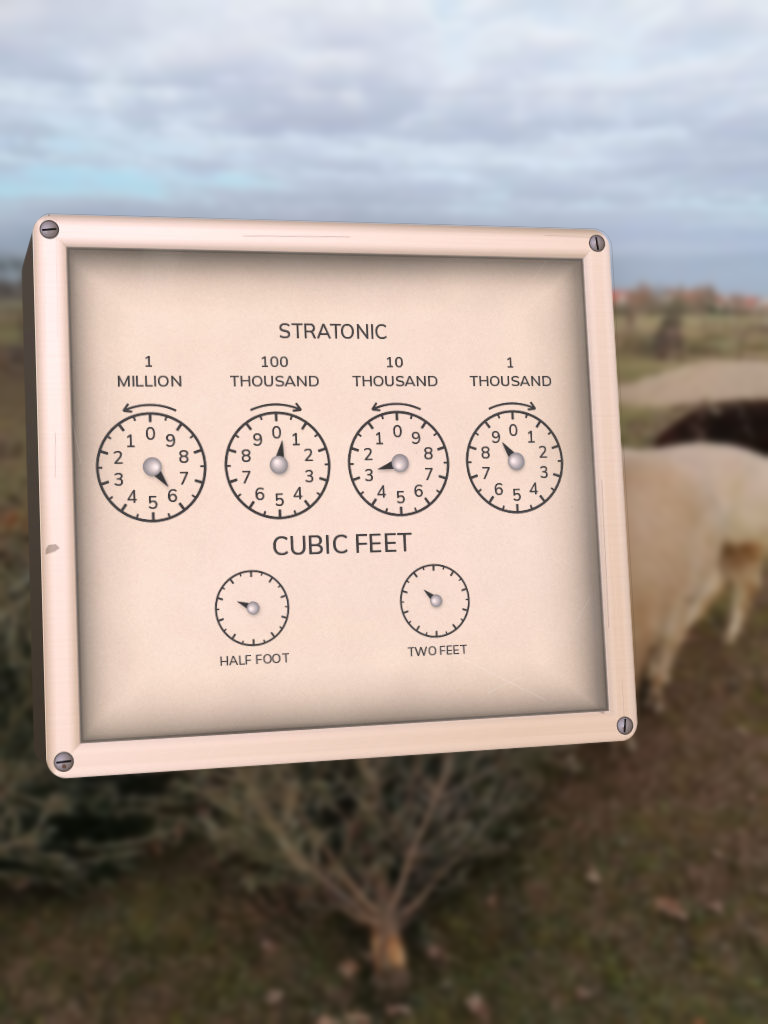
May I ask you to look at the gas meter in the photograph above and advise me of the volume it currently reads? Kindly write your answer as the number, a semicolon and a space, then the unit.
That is 602900; ft³
